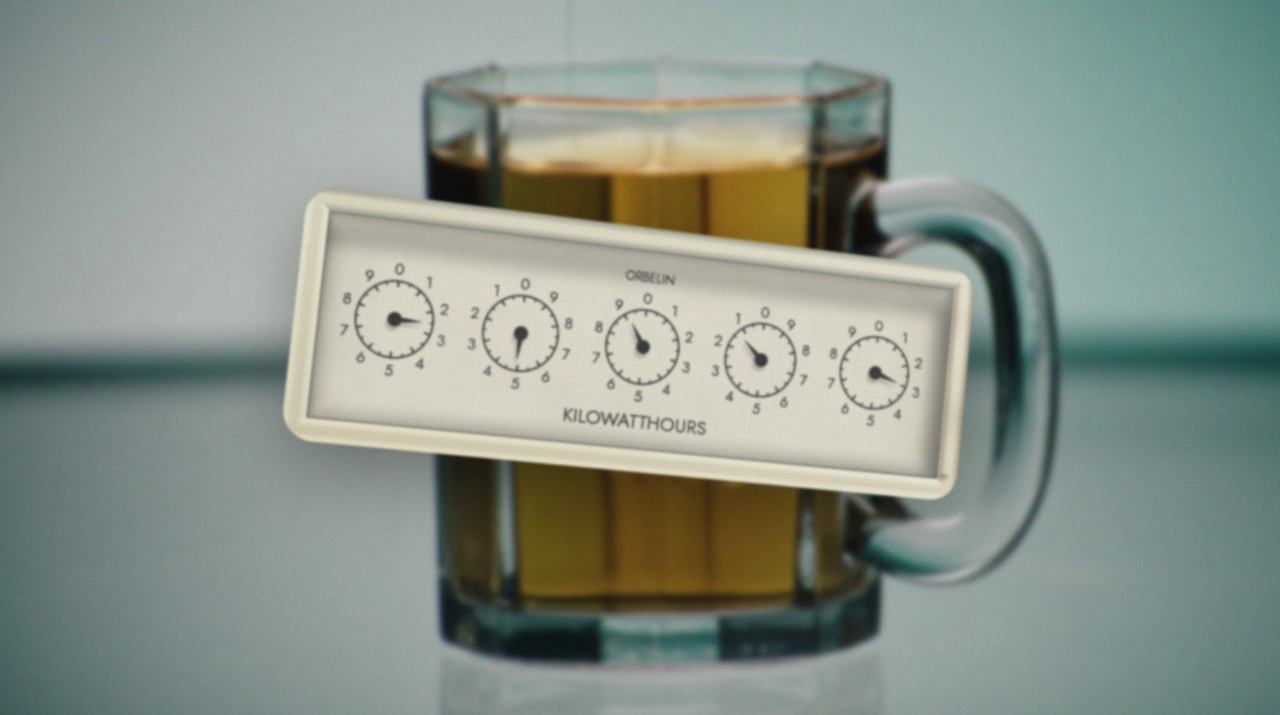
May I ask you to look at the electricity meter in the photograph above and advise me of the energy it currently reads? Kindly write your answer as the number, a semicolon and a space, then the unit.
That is 24913; kWh
